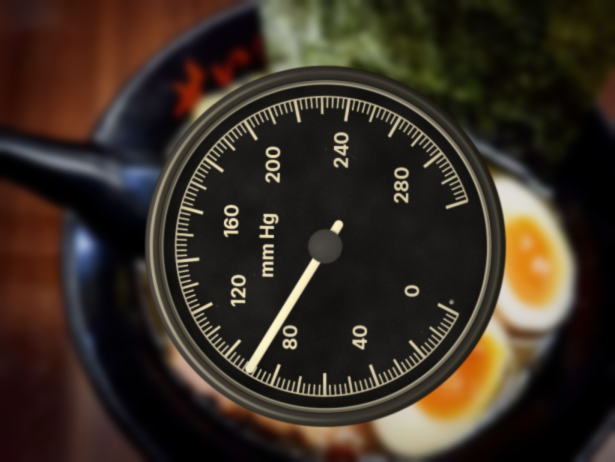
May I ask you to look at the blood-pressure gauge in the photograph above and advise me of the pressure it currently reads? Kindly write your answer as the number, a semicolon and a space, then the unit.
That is 90; mmHg
